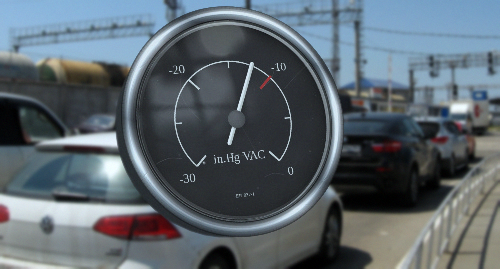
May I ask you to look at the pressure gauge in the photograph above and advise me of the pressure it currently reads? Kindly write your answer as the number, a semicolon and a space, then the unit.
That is -12.5; inHg
